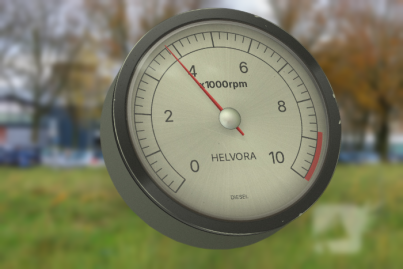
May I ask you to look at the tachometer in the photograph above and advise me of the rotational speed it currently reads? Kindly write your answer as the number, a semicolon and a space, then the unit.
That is 3800; rpm
